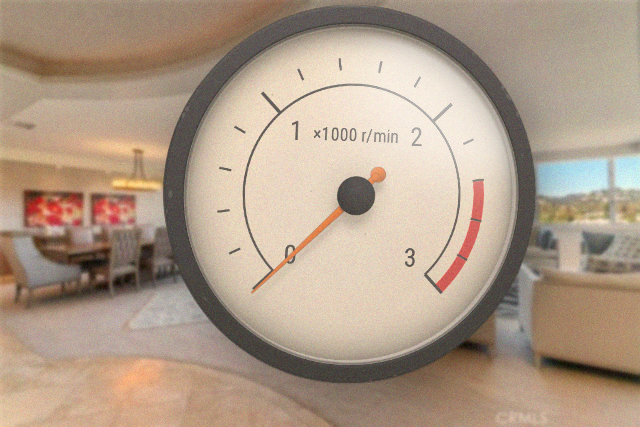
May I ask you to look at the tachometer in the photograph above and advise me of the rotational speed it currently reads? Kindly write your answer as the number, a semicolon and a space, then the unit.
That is 0; rpm
